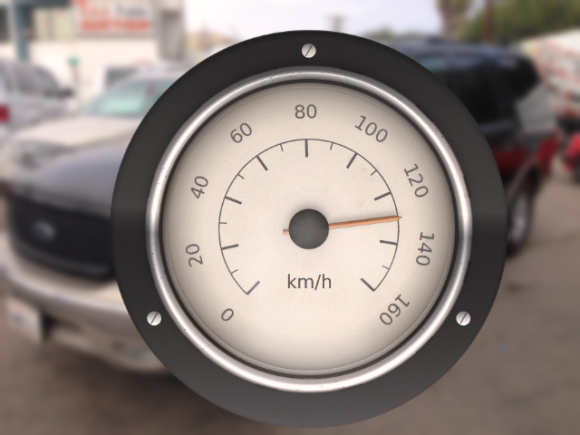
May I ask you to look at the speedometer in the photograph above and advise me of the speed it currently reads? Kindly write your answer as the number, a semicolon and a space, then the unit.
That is 130; km/h
